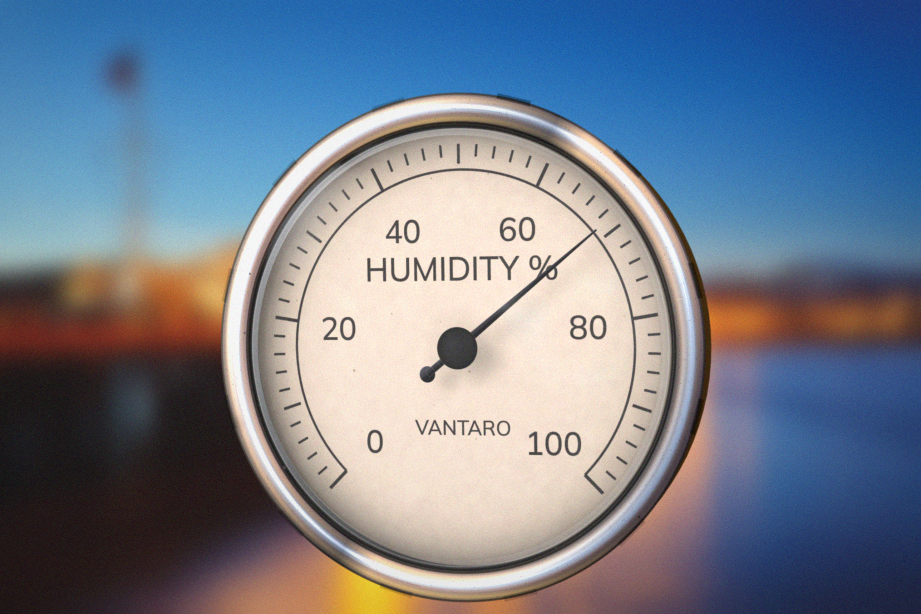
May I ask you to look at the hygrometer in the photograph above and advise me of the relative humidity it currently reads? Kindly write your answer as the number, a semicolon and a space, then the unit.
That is 69; %
